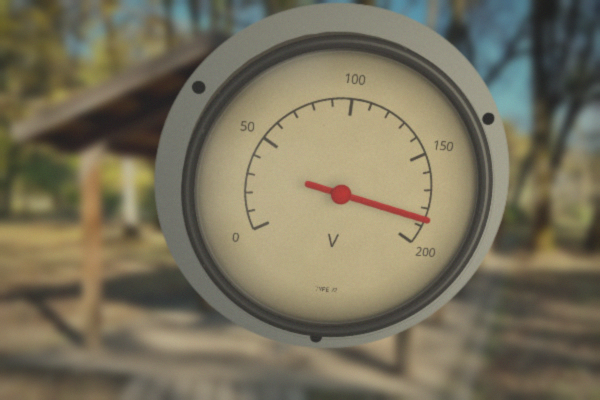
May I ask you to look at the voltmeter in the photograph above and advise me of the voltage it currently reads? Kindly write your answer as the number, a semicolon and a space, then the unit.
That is 185; V
